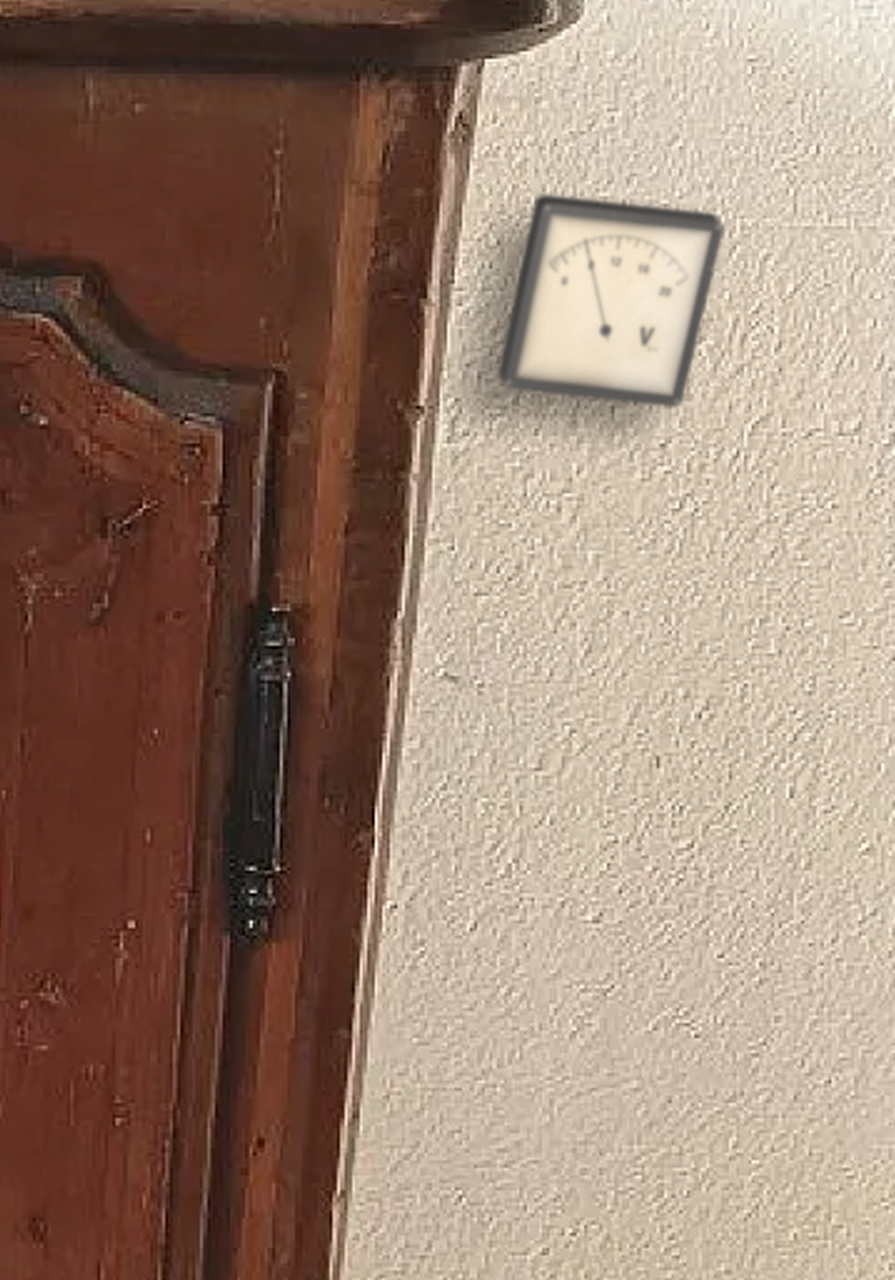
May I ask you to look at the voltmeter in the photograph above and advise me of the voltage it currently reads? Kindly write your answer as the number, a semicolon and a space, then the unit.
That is 8; V
